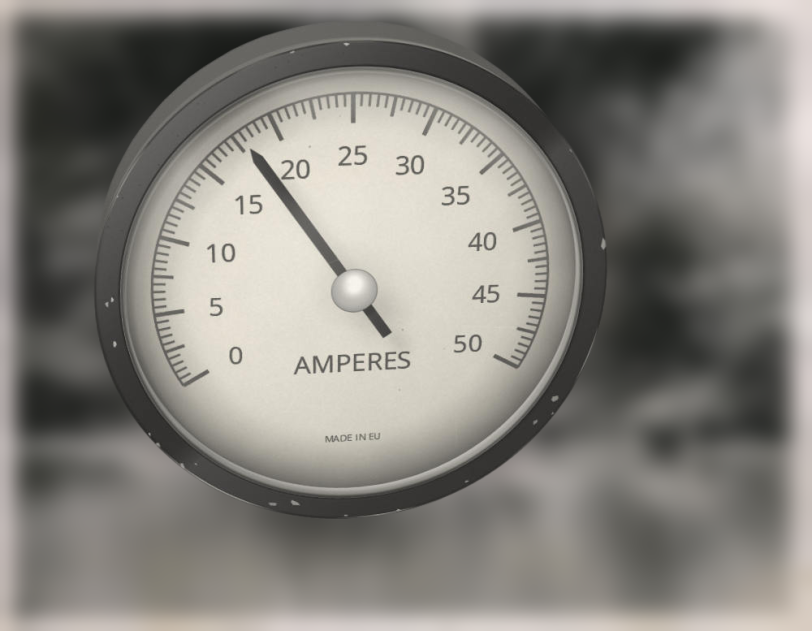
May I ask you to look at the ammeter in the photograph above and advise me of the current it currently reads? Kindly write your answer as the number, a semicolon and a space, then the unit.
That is 18; A
